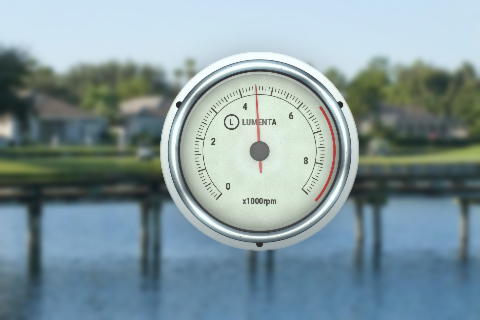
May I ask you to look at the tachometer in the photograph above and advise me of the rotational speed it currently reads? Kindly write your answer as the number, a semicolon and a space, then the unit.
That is 4500; rpm
